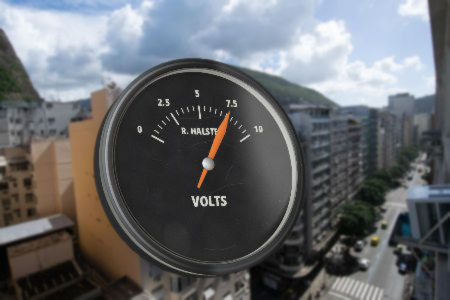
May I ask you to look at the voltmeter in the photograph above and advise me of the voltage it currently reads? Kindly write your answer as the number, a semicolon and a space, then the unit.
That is 7.5; V
